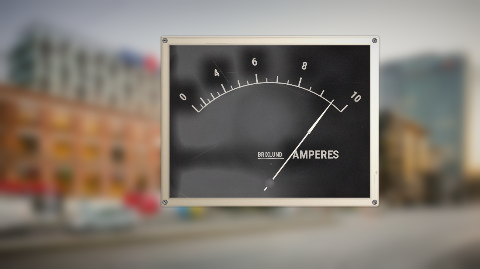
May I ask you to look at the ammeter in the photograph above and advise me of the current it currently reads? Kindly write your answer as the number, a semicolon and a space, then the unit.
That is 9.5; A
